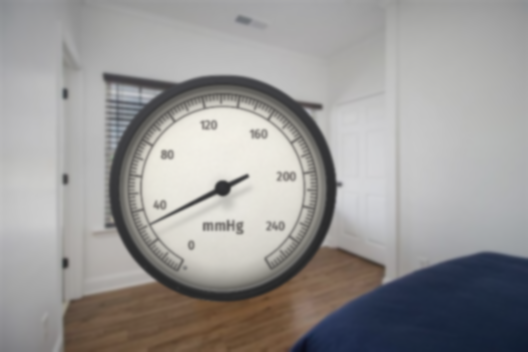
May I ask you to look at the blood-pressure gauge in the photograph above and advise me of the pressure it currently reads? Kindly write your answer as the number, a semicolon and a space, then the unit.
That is 30; mmHg
